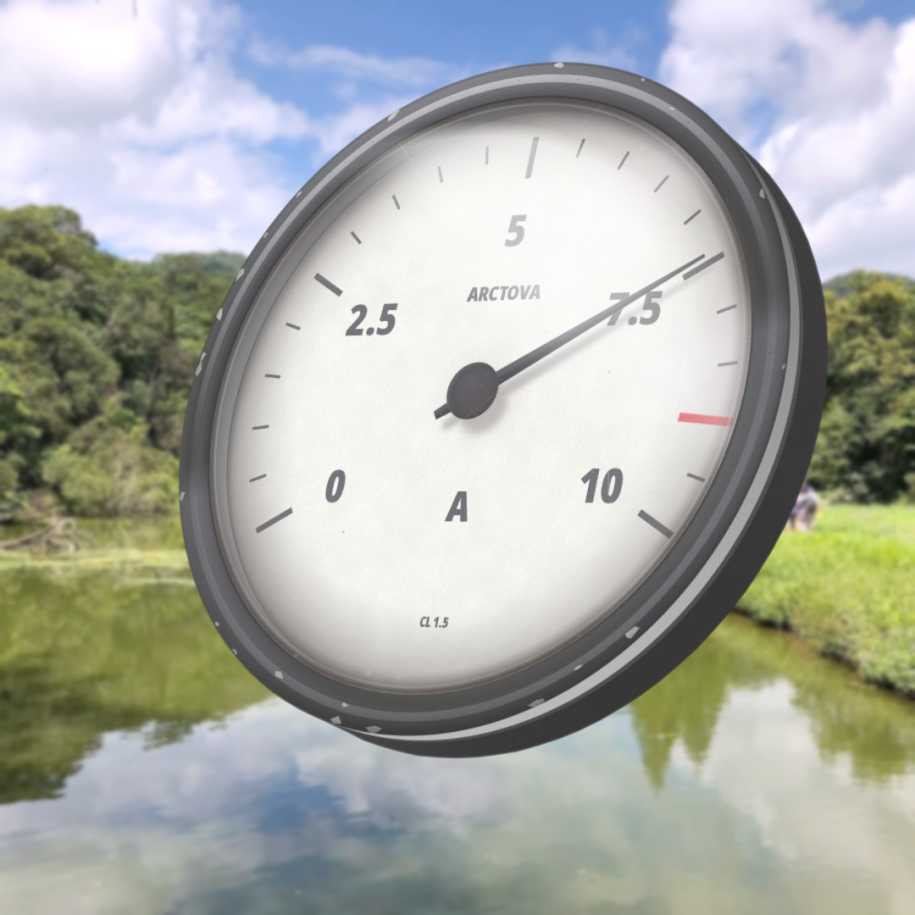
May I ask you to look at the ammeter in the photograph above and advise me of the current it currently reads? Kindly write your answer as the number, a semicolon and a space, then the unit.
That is 7.5; A
